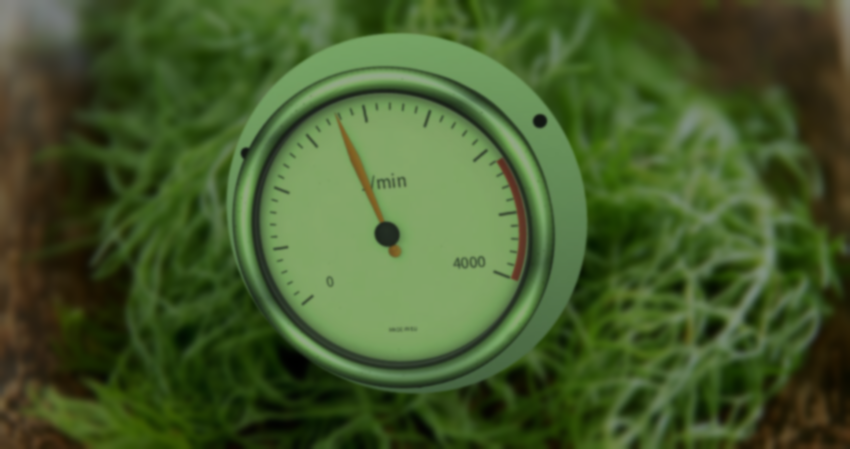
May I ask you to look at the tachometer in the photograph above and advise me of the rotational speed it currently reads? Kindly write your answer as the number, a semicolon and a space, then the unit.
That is 1800; rpm
